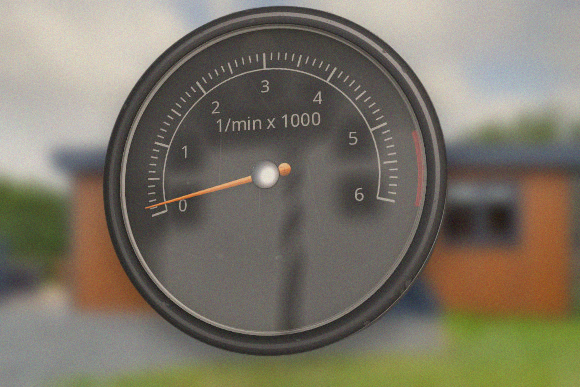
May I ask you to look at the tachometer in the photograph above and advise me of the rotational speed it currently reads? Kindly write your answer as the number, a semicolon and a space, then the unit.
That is 100; rpm
